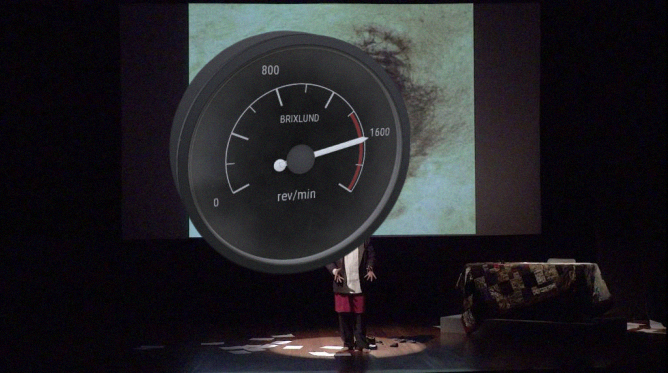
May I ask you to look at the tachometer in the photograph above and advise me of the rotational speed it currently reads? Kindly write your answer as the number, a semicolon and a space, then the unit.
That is 1600; rpm
